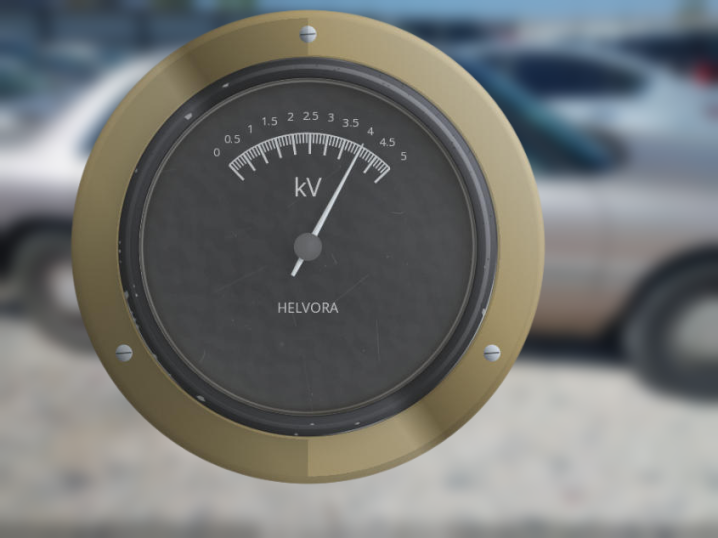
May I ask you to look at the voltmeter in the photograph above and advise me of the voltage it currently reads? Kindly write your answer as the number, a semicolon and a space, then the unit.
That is 4; kV
